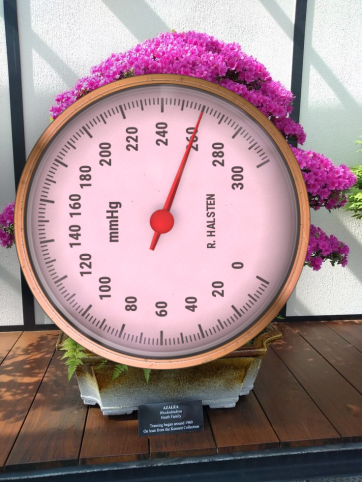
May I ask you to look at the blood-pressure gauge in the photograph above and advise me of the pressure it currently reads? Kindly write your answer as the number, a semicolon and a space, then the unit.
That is 260; mmHg
